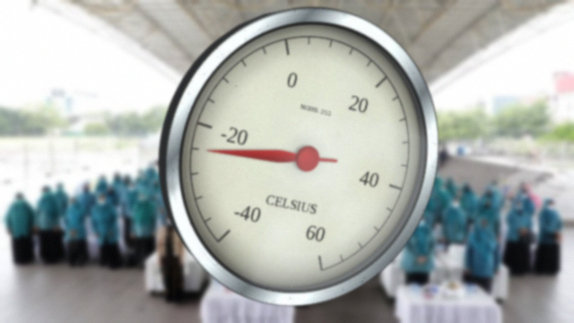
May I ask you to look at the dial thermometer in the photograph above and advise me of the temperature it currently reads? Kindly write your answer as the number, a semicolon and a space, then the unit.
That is -24; °C
